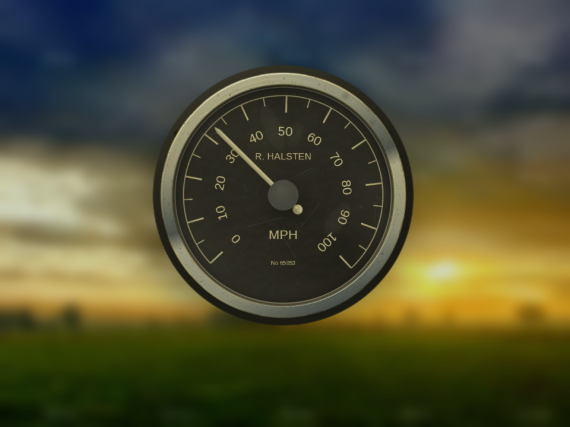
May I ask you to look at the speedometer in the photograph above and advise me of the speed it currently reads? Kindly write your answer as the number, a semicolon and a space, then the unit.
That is 32.5; mph
